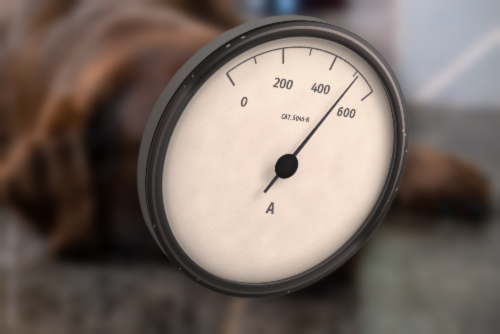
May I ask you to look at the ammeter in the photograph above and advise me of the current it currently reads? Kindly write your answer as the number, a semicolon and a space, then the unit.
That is 500; A
